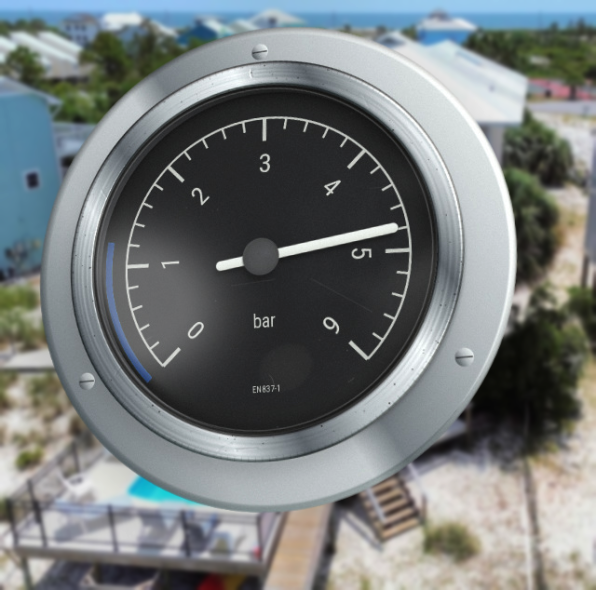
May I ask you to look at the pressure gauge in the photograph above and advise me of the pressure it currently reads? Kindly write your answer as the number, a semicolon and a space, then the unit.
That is 4.8; bar
